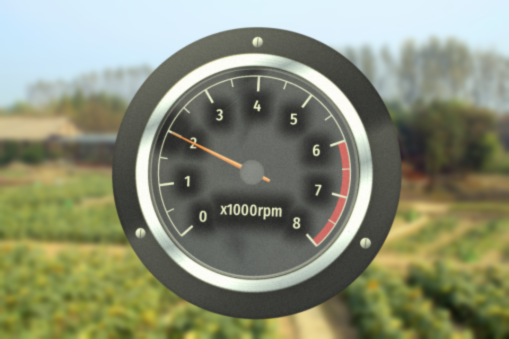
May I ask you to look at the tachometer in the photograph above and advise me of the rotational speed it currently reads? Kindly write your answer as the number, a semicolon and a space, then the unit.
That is 2000; rpm
